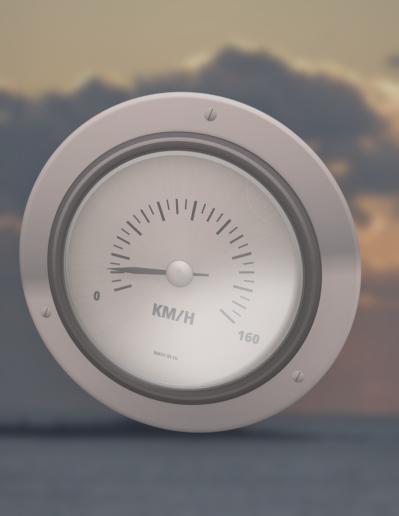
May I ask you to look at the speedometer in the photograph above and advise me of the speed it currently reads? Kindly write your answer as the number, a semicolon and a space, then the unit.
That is 12.5; km/h
